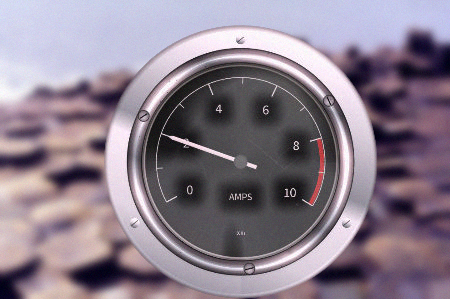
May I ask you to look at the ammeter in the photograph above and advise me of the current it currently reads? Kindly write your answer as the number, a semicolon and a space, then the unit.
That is 2; A
